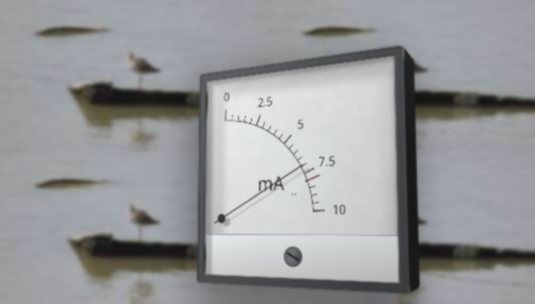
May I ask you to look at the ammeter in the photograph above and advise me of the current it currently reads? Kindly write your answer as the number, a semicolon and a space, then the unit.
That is 7; mA
